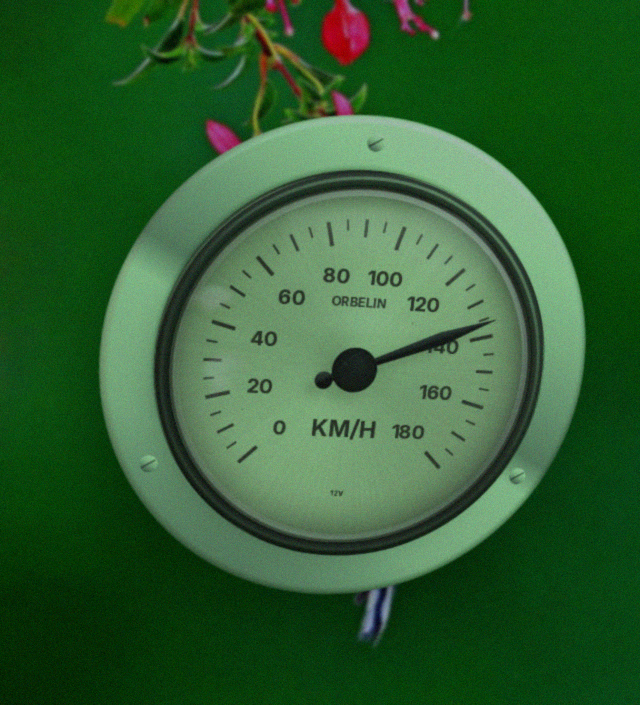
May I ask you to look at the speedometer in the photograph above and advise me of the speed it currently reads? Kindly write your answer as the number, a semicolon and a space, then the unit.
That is 135; km/h
